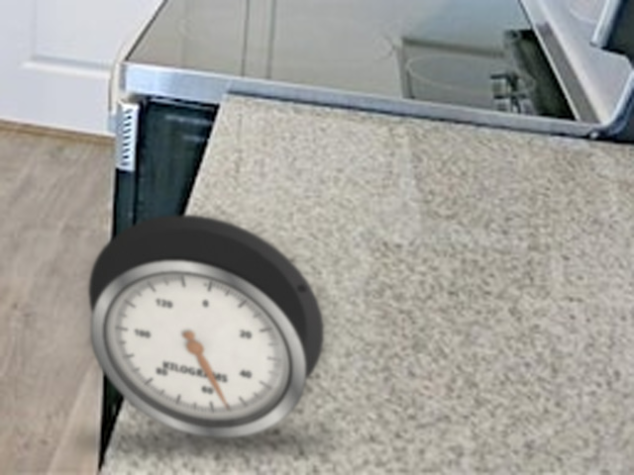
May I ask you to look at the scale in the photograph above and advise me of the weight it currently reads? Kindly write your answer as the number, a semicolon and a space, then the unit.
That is 55; kg
